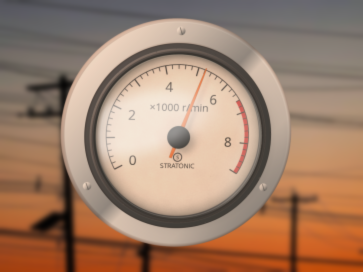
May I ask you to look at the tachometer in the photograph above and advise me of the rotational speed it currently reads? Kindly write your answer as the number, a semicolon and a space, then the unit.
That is 5200; rpm
